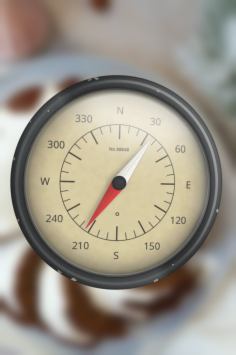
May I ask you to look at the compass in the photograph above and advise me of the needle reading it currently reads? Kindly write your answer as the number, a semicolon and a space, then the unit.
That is 215; °
